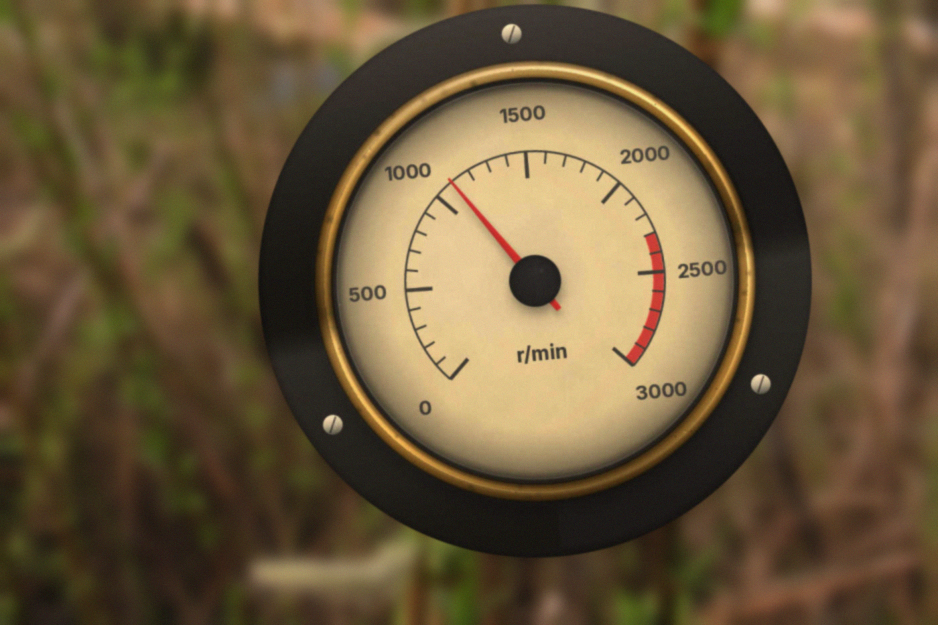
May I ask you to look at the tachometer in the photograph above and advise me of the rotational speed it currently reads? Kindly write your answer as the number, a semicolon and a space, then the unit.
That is 1100; rpm
